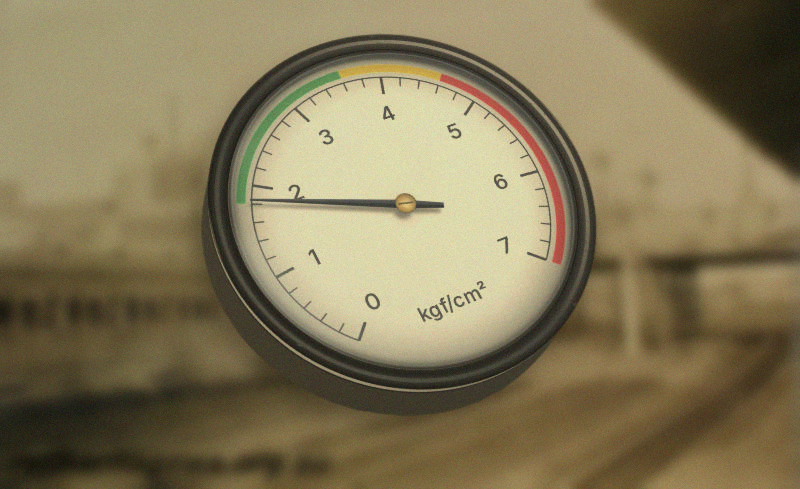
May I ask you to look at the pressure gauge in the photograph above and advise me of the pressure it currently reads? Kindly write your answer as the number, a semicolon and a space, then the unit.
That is 1.8; kg/cm²
